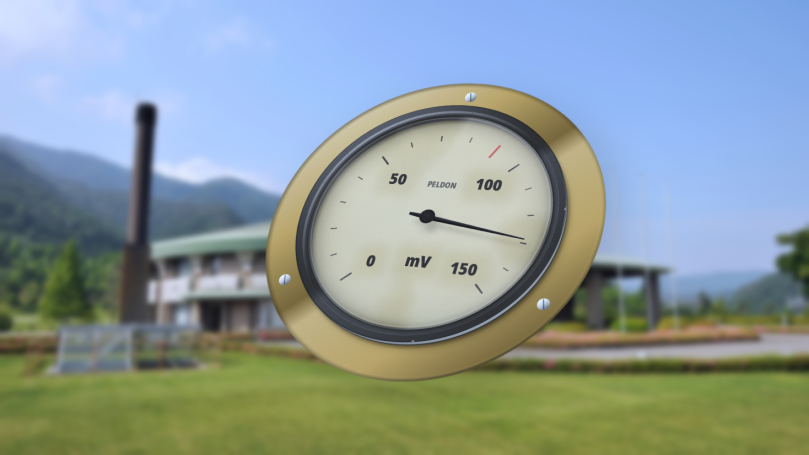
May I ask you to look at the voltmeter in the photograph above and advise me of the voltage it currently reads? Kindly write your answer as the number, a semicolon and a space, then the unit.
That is 130; mV
